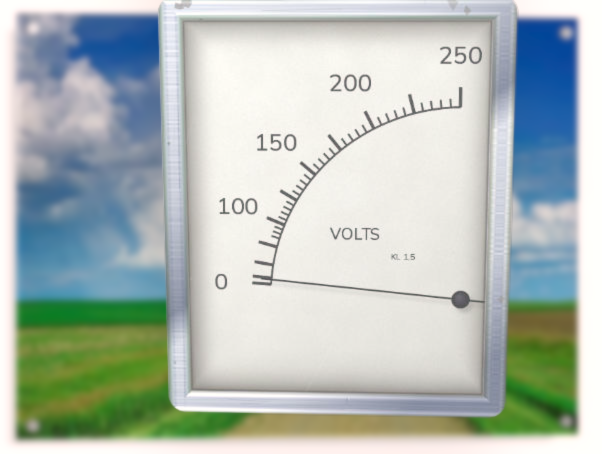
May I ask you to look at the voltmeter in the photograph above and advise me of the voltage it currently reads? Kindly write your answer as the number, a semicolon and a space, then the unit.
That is 25; V
